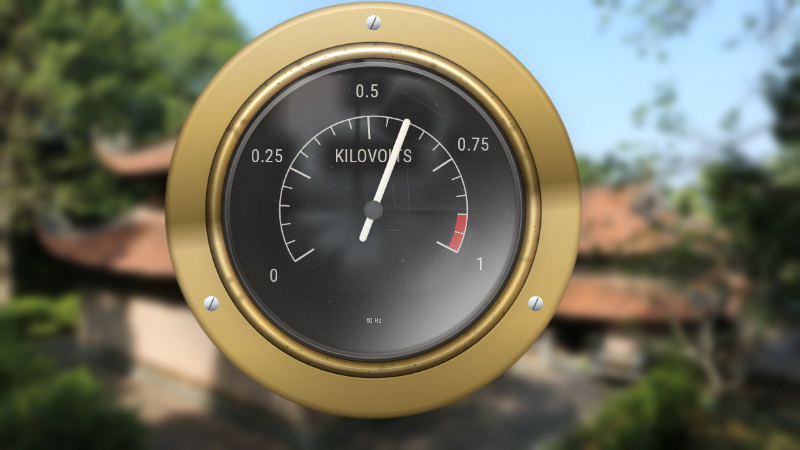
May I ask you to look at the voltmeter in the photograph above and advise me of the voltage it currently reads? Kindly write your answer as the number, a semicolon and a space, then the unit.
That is 0.6; kV
